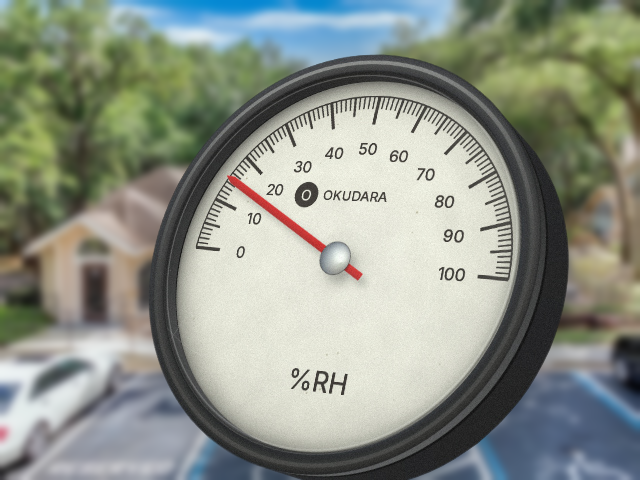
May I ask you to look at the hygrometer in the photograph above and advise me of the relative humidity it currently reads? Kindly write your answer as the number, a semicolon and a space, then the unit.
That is 15; %
